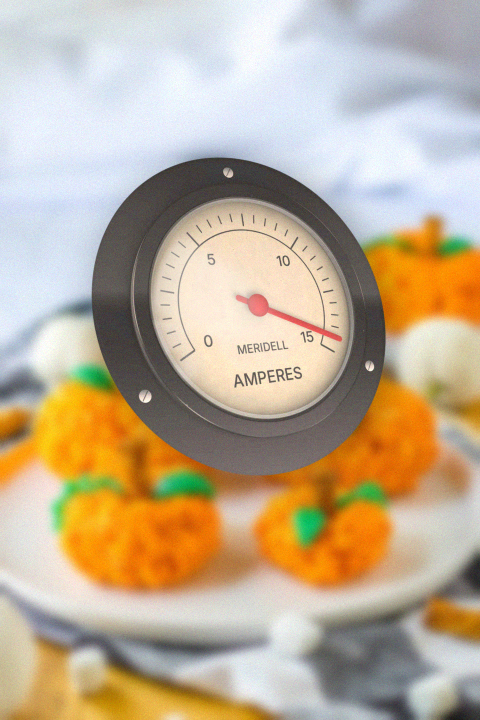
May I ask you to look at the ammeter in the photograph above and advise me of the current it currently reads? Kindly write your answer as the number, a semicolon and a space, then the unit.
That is 14.5; A
